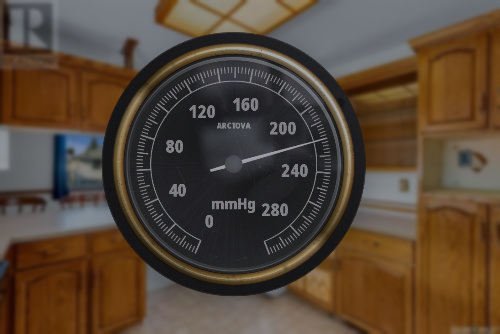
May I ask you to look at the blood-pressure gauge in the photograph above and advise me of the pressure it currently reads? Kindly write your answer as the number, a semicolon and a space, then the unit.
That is 220; mmHg
